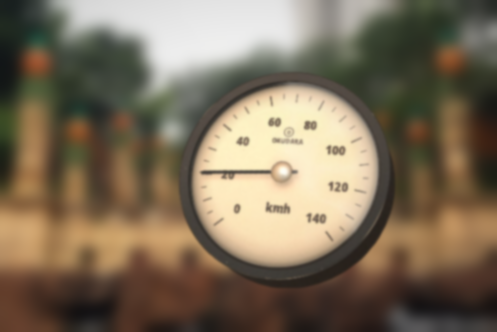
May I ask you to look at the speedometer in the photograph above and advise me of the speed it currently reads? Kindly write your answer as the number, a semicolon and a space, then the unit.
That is 20; km/h
